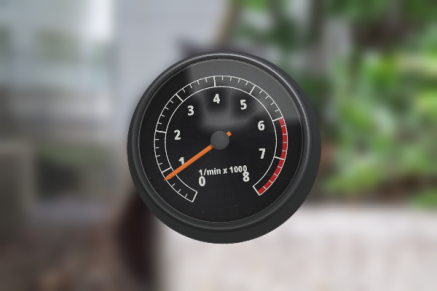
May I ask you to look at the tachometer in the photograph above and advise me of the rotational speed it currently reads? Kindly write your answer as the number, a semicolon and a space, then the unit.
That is 800; rpm
